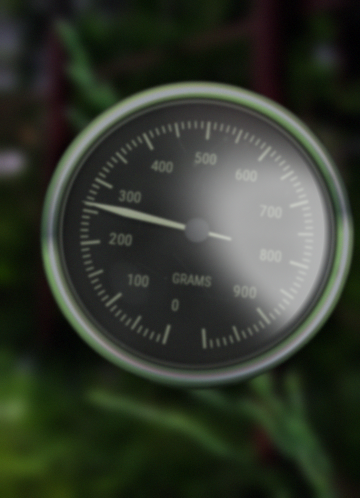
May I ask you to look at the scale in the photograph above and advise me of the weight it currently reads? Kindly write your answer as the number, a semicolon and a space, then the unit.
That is 260; g
